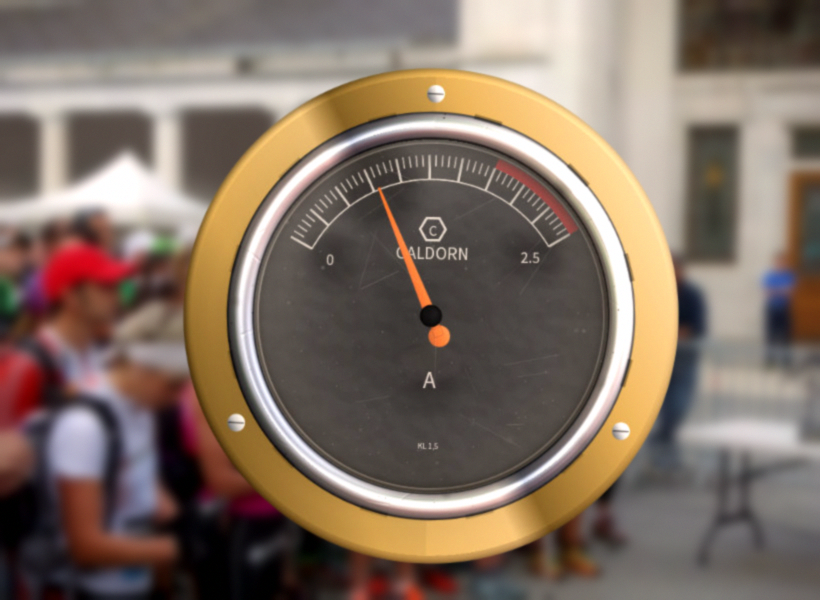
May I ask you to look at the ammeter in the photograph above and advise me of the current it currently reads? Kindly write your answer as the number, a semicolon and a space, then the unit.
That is 0.8; A
